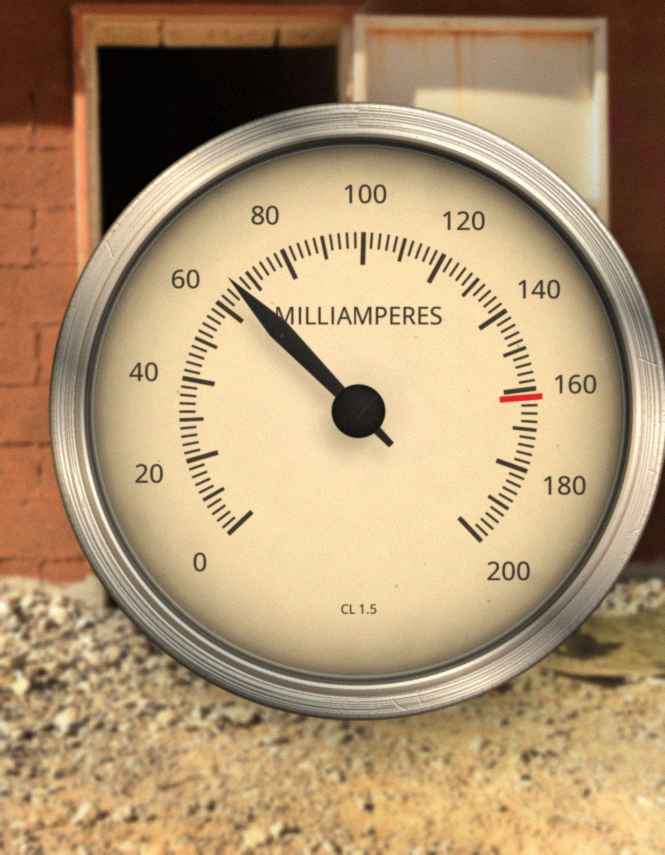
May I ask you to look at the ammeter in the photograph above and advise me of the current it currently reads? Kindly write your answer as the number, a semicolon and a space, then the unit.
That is 66; mA
